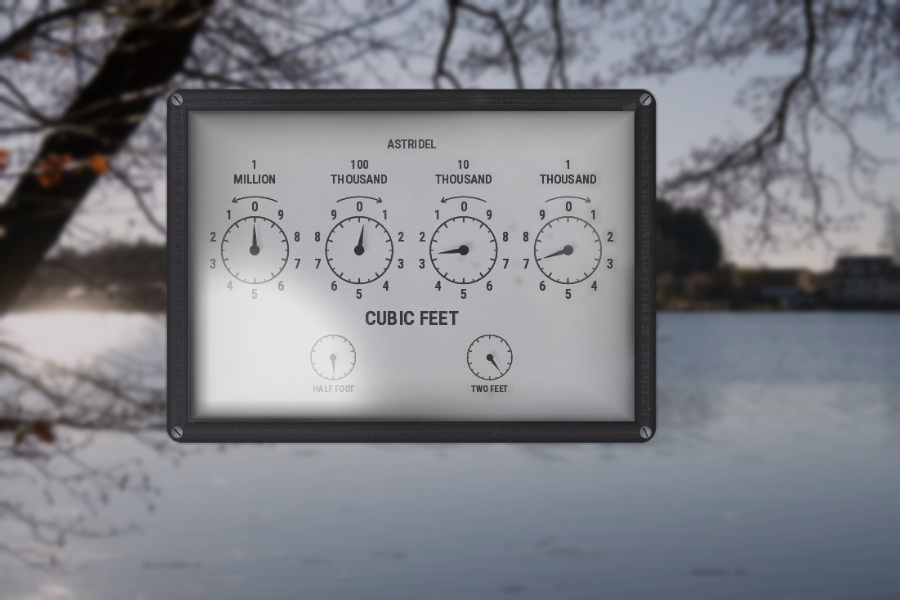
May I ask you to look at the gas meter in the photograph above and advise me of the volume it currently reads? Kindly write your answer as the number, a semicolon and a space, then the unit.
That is 2700; ft³
